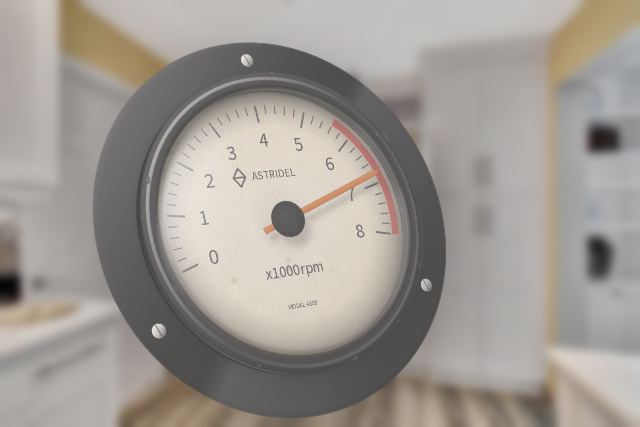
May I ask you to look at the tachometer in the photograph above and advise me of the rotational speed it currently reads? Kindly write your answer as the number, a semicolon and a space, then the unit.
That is 6800; rpm
